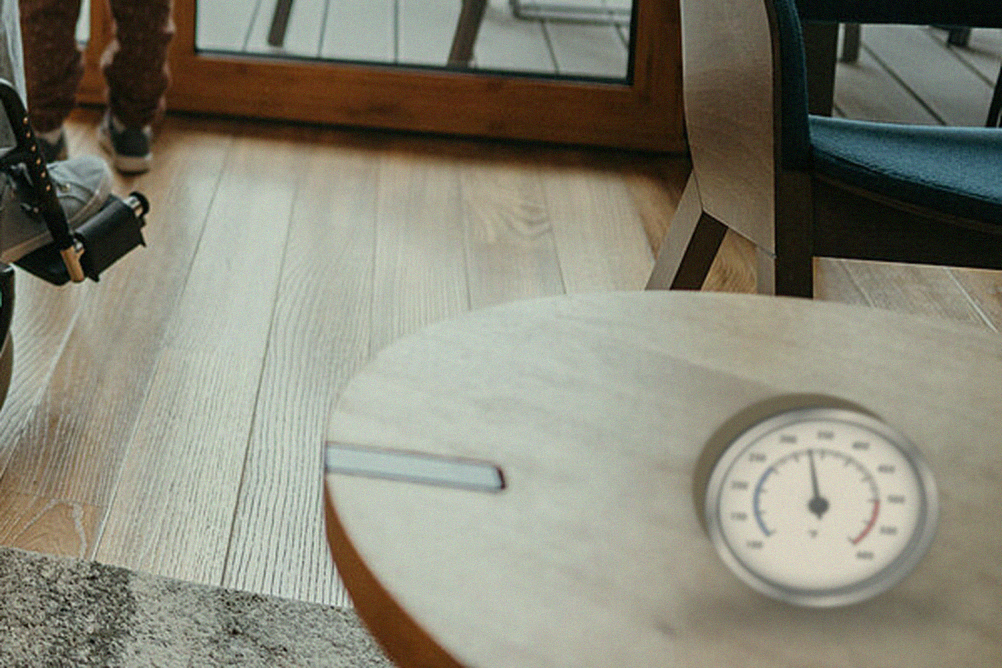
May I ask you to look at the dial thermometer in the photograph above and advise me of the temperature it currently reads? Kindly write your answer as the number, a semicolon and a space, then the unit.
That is 325; °F
